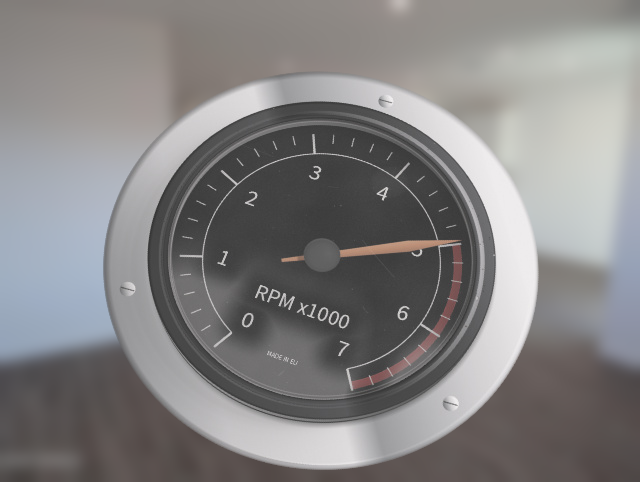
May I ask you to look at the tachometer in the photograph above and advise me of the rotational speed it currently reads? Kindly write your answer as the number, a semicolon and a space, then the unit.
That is 5000; rpm
